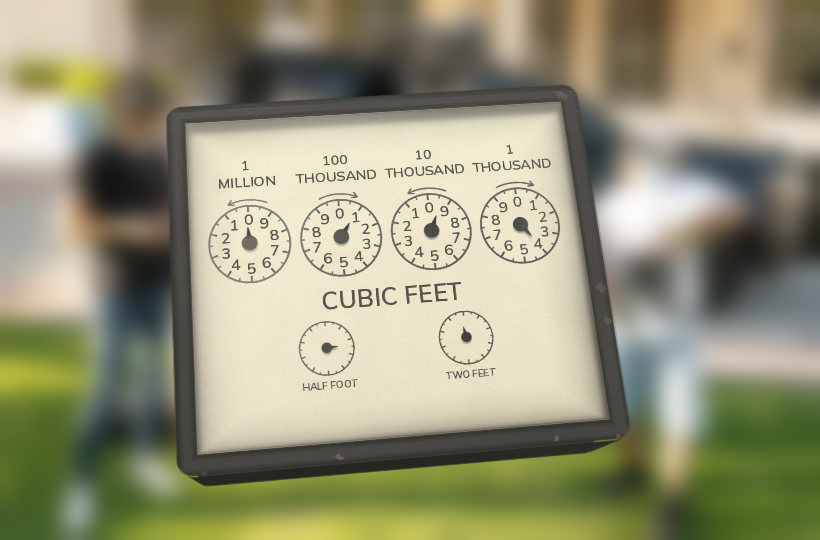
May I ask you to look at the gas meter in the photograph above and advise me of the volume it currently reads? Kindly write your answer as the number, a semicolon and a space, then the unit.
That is 9400; ft³
